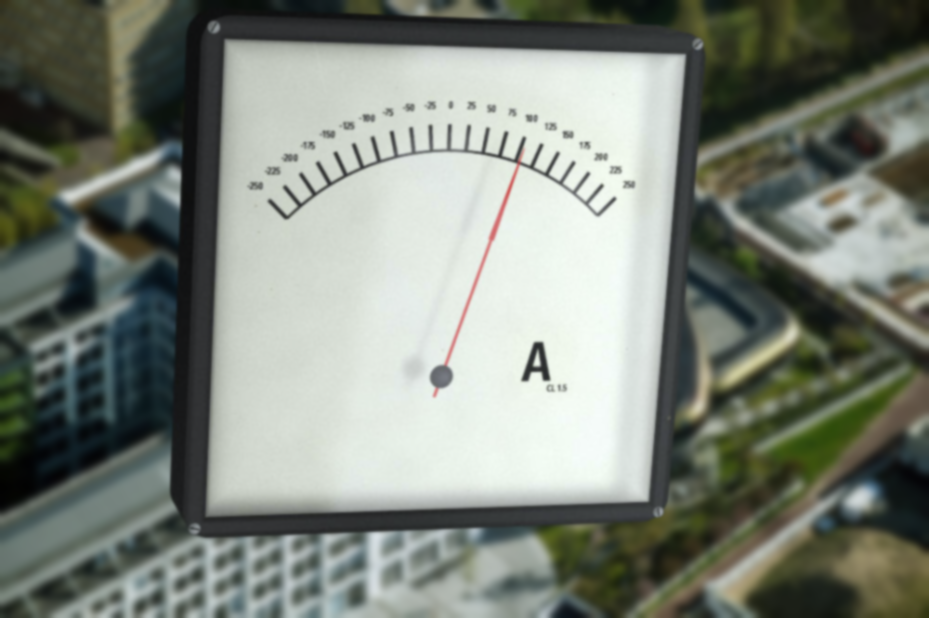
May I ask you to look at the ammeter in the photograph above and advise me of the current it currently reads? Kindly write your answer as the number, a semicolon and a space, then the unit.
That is 100; A
